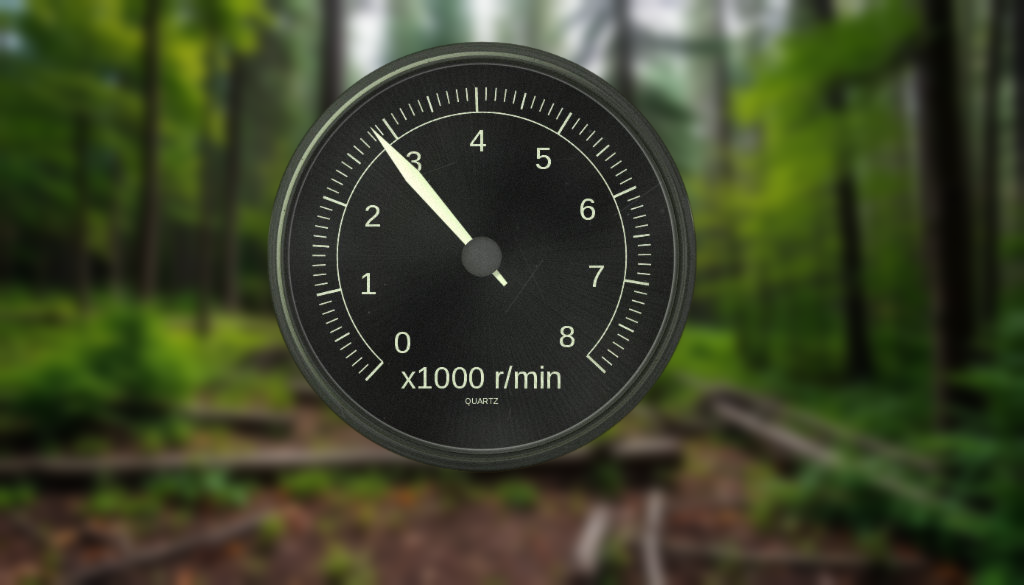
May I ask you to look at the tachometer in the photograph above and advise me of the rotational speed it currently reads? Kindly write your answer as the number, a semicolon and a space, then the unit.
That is 2850; rpm
